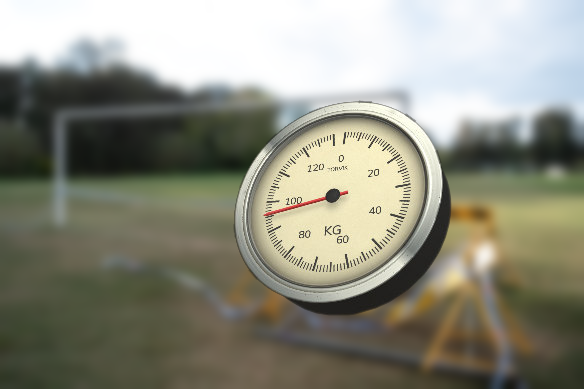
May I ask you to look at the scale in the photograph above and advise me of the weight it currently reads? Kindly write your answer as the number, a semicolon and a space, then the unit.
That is 95; kg
